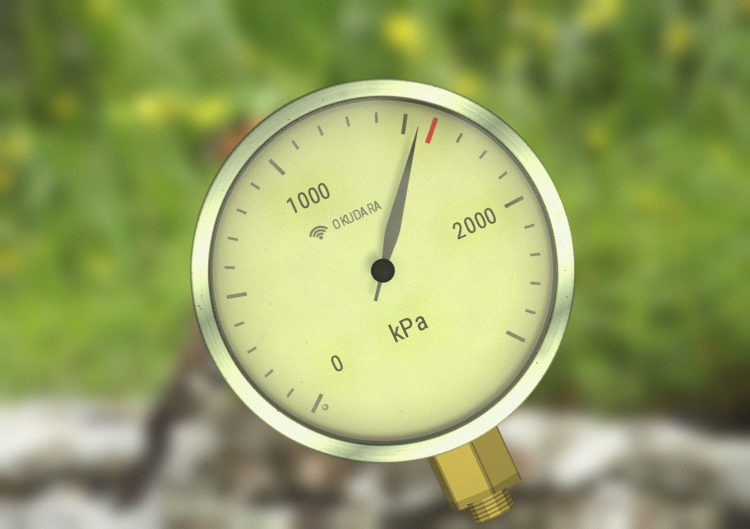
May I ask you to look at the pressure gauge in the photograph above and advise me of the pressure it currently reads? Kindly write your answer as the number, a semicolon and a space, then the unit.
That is 1550; kPa
